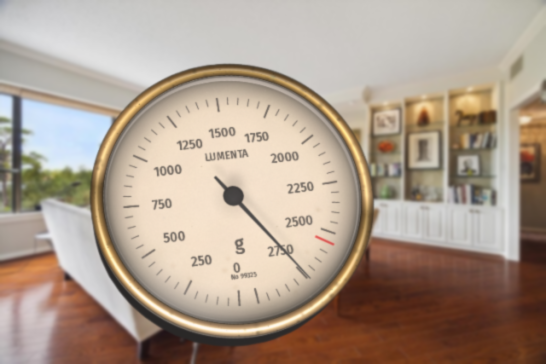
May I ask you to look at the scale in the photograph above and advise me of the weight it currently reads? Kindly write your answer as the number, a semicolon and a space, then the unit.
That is 2750; g
